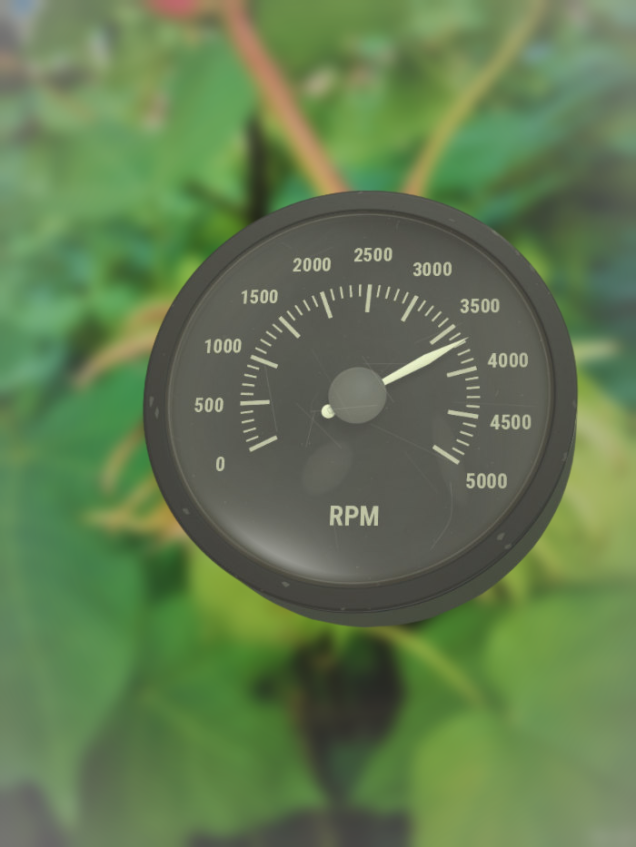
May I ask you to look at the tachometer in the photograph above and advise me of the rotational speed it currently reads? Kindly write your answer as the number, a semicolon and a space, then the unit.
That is 3700; rpm
